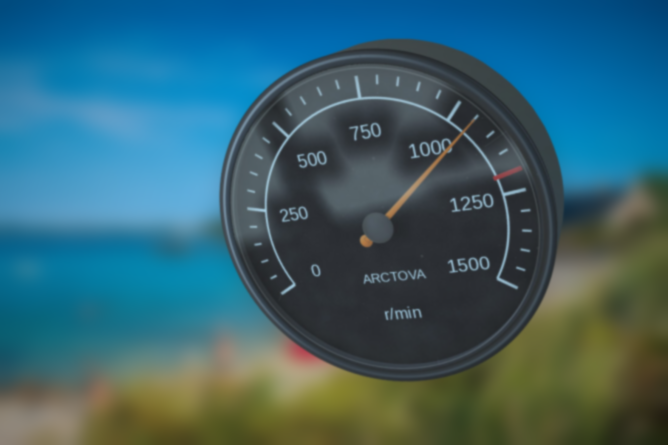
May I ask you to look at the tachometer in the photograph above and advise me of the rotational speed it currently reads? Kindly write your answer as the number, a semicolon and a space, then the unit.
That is 1050; rpm
